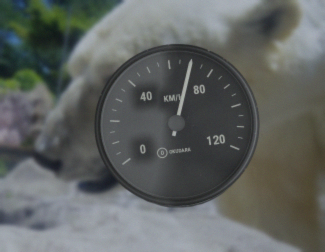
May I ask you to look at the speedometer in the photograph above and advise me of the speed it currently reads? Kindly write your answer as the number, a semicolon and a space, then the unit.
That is 70; km/h
